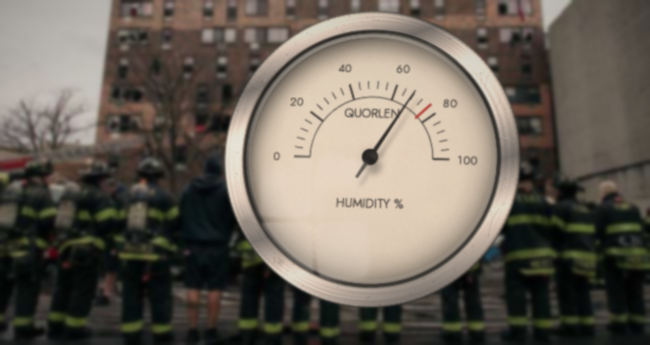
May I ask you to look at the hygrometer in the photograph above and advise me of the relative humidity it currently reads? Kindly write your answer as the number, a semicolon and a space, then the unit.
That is 68; %
